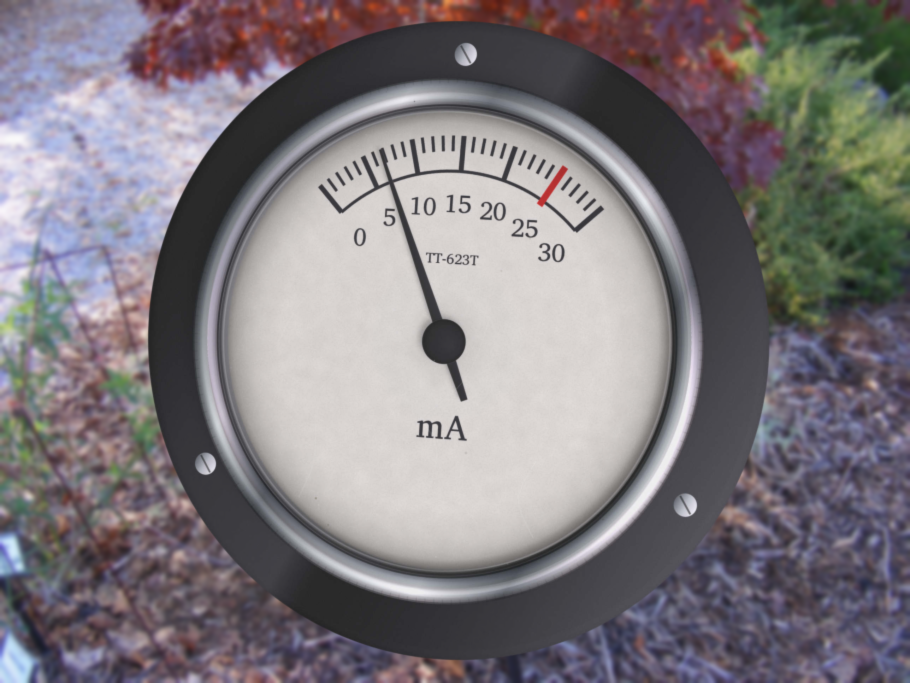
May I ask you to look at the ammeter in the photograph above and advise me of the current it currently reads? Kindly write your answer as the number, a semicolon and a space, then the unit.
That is 7; mA
